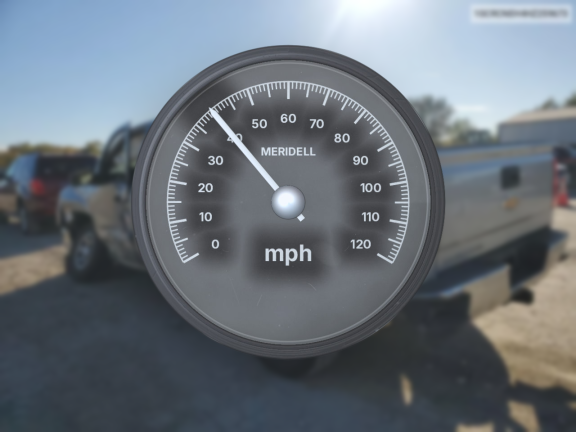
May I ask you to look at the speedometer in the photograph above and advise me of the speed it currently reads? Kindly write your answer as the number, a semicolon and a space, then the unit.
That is 40; mph
